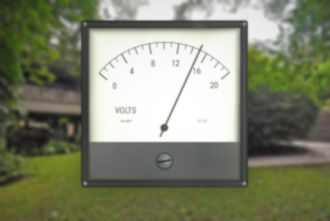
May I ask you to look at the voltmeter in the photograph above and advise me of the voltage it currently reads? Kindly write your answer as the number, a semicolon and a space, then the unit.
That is 15; V
